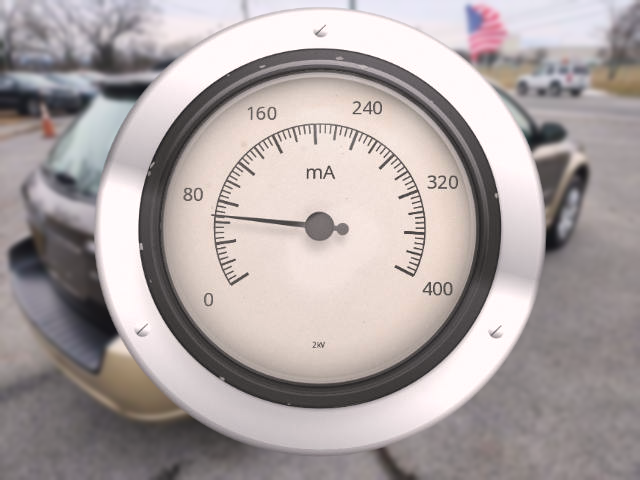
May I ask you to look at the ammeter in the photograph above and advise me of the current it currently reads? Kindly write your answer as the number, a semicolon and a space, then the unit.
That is 65; mA
